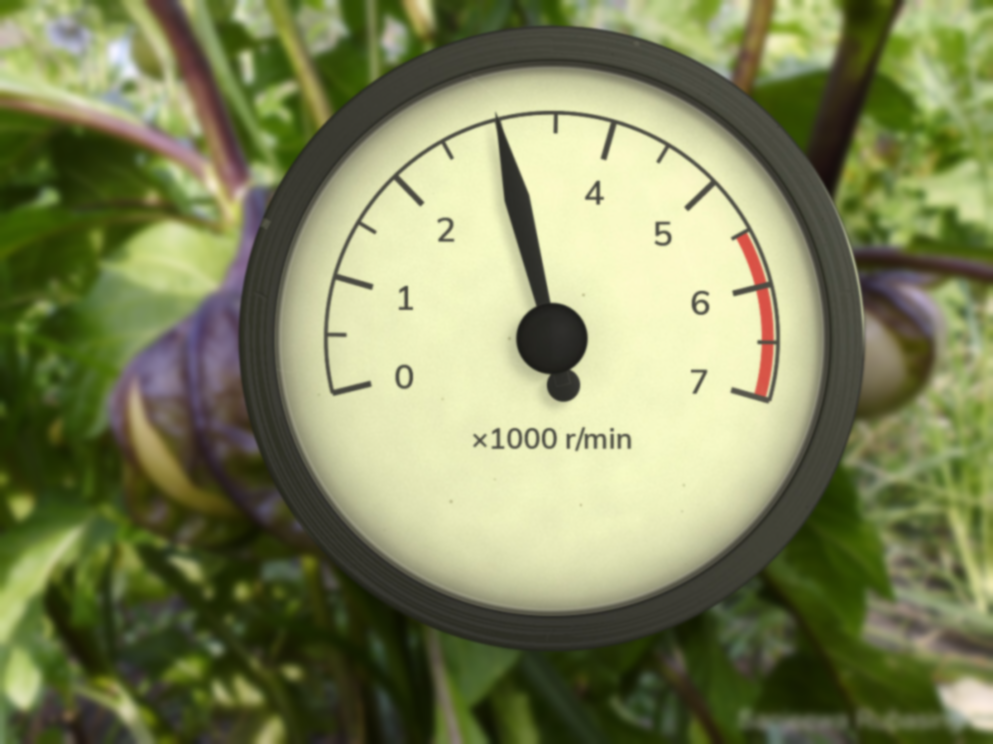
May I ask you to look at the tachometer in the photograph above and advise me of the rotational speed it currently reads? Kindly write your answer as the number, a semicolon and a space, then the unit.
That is 3000; rpm
